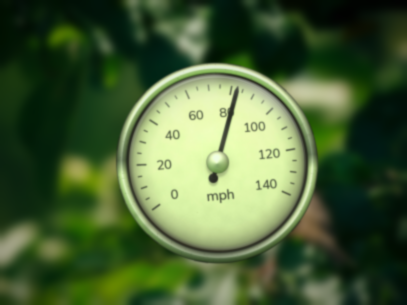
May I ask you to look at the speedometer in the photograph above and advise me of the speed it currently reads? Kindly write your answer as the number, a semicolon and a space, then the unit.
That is 82.5; mph
